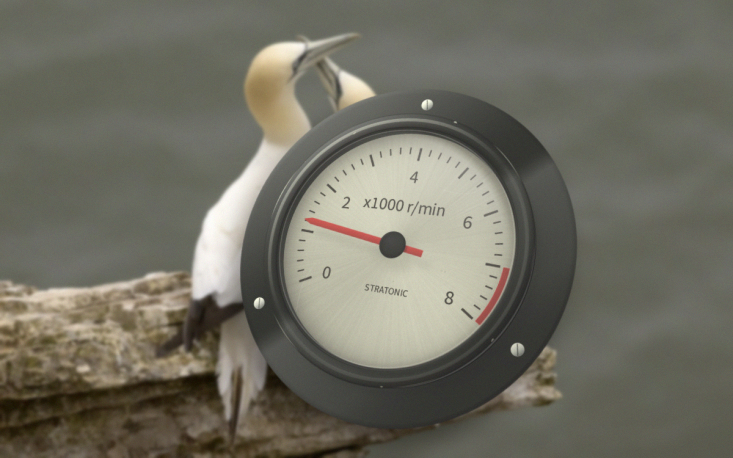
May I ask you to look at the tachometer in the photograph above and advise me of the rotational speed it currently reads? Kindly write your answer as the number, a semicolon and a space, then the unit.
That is 1200; rpm
